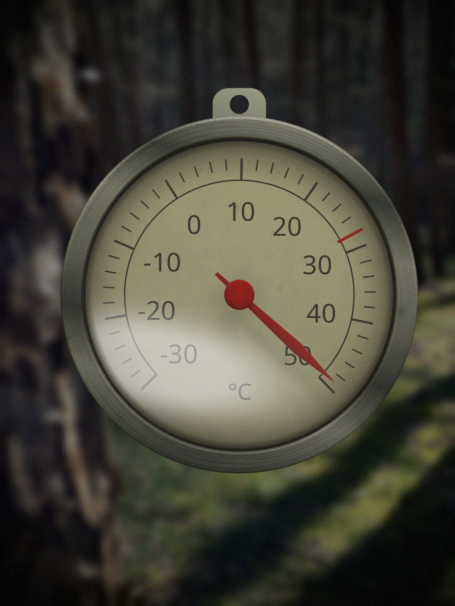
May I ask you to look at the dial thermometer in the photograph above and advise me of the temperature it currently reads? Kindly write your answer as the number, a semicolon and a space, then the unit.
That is 49; °C
